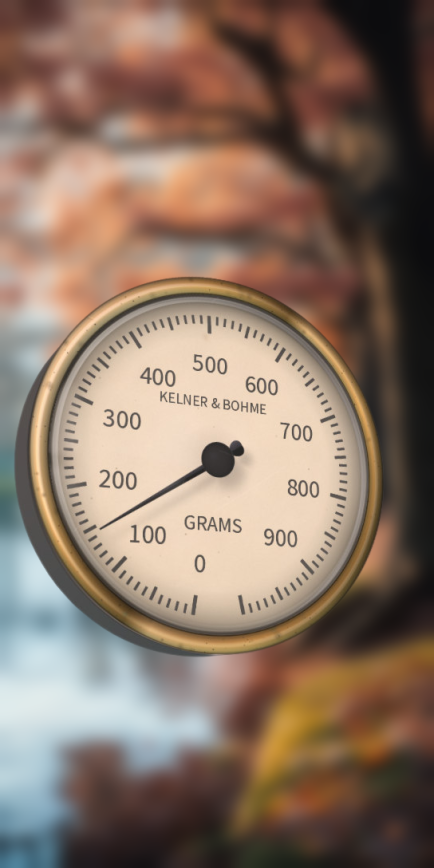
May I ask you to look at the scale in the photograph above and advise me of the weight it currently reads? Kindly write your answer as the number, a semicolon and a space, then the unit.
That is 145; g
